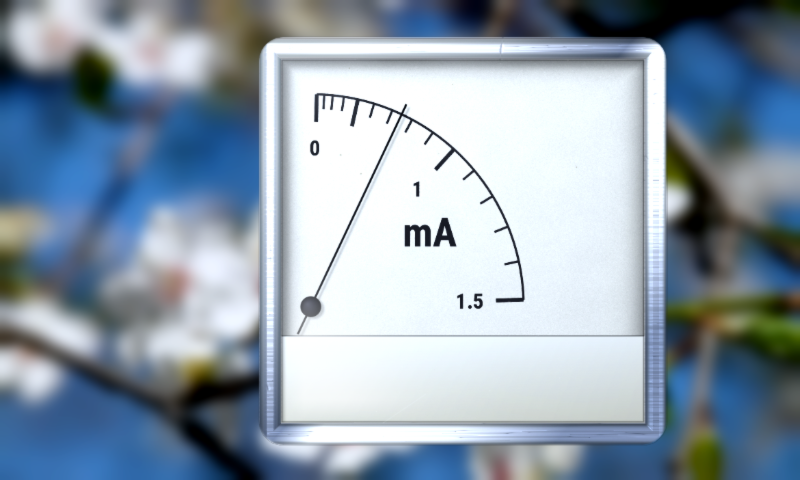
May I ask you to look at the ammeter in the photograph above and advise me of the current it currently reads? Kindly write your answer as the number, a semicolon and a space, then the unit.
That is 0.75; mA
